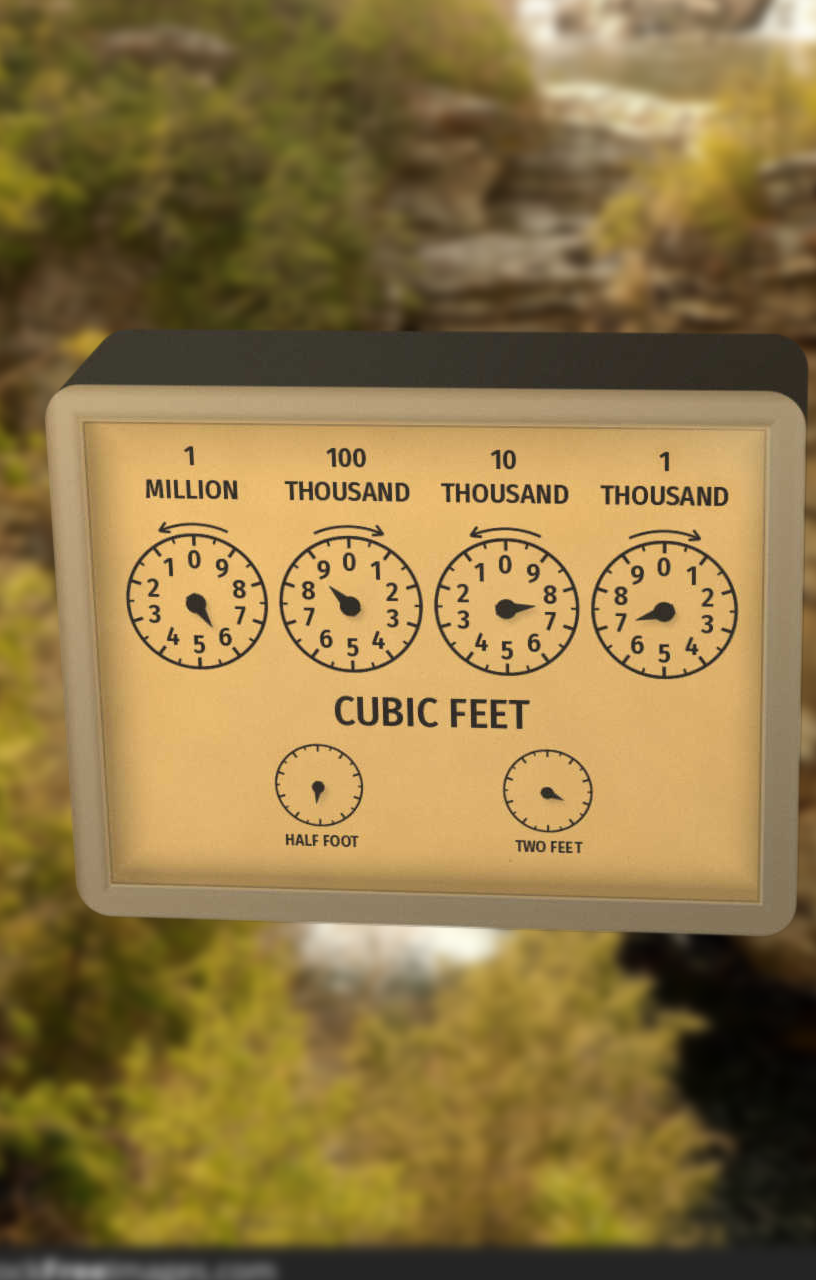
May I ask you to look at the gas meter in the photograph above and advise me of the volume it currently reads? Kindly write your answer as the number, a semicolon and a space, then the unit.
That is 587700; ft³
